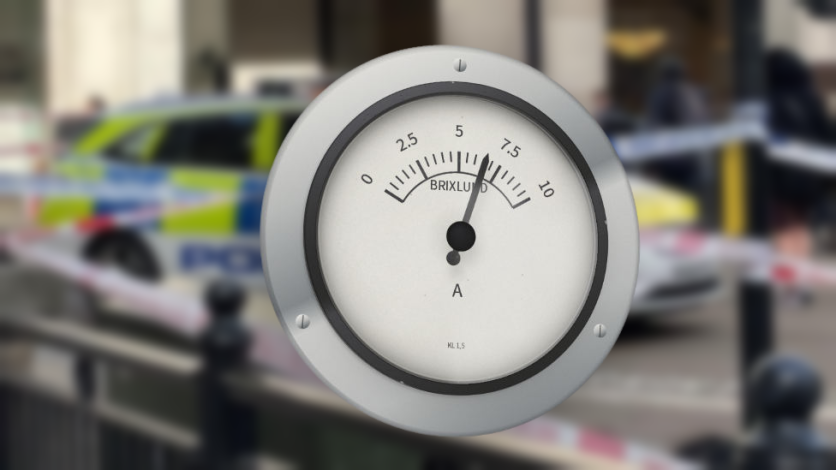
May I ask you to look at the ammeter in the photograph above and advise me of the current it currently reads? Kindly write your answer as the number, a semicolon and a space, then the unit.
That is 6.5; A
